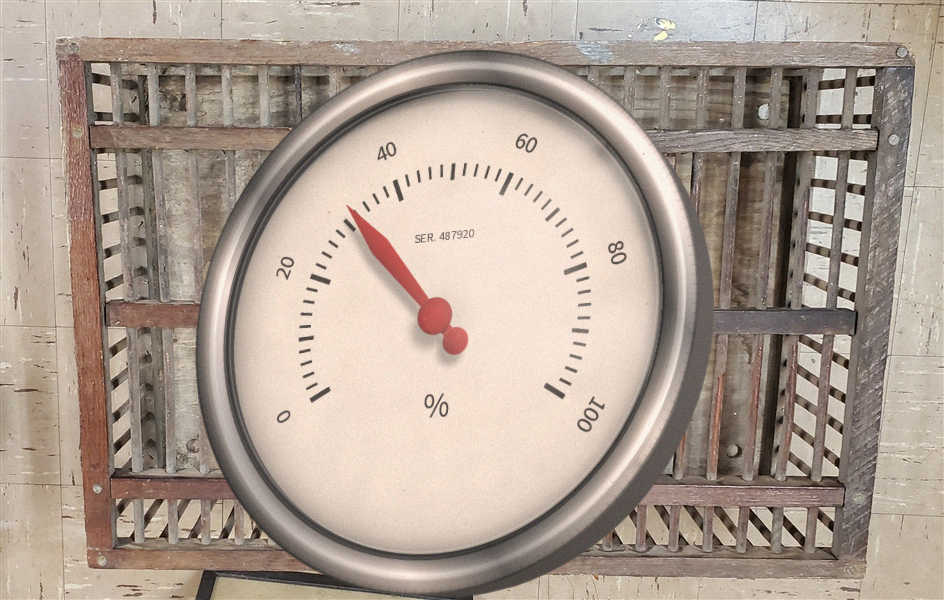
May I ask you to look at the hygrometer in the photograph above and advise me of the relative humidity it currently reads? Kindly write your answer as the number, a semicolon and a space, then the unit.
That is 32; %
